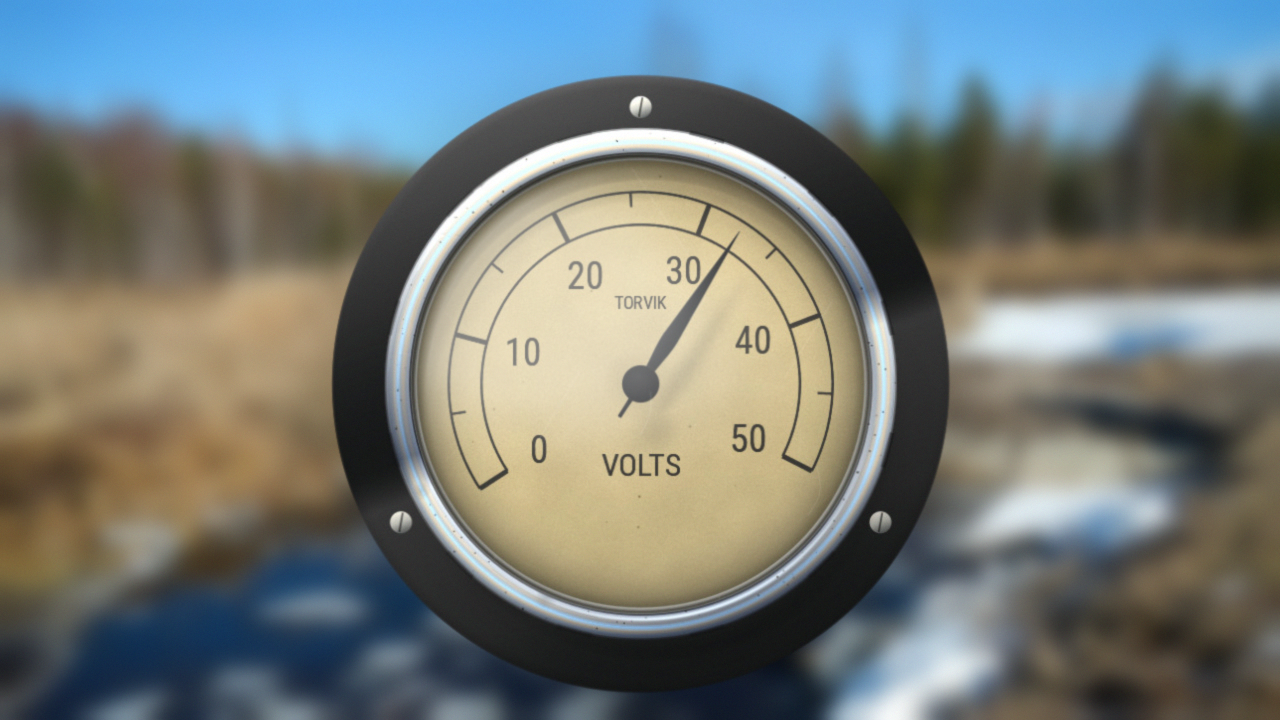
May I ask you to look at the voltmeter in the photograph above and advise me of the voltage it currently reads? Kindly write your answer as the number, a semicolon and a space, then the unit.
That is 32.5; V
